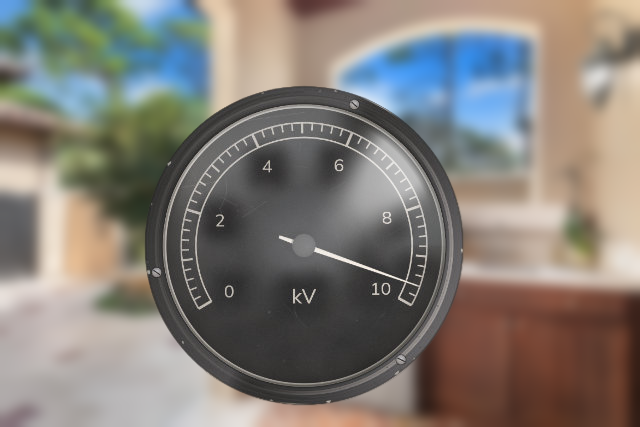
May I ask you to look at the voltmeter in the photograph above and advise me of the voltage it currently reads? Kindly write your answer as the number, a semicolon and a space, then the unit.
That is 9.6; kV
